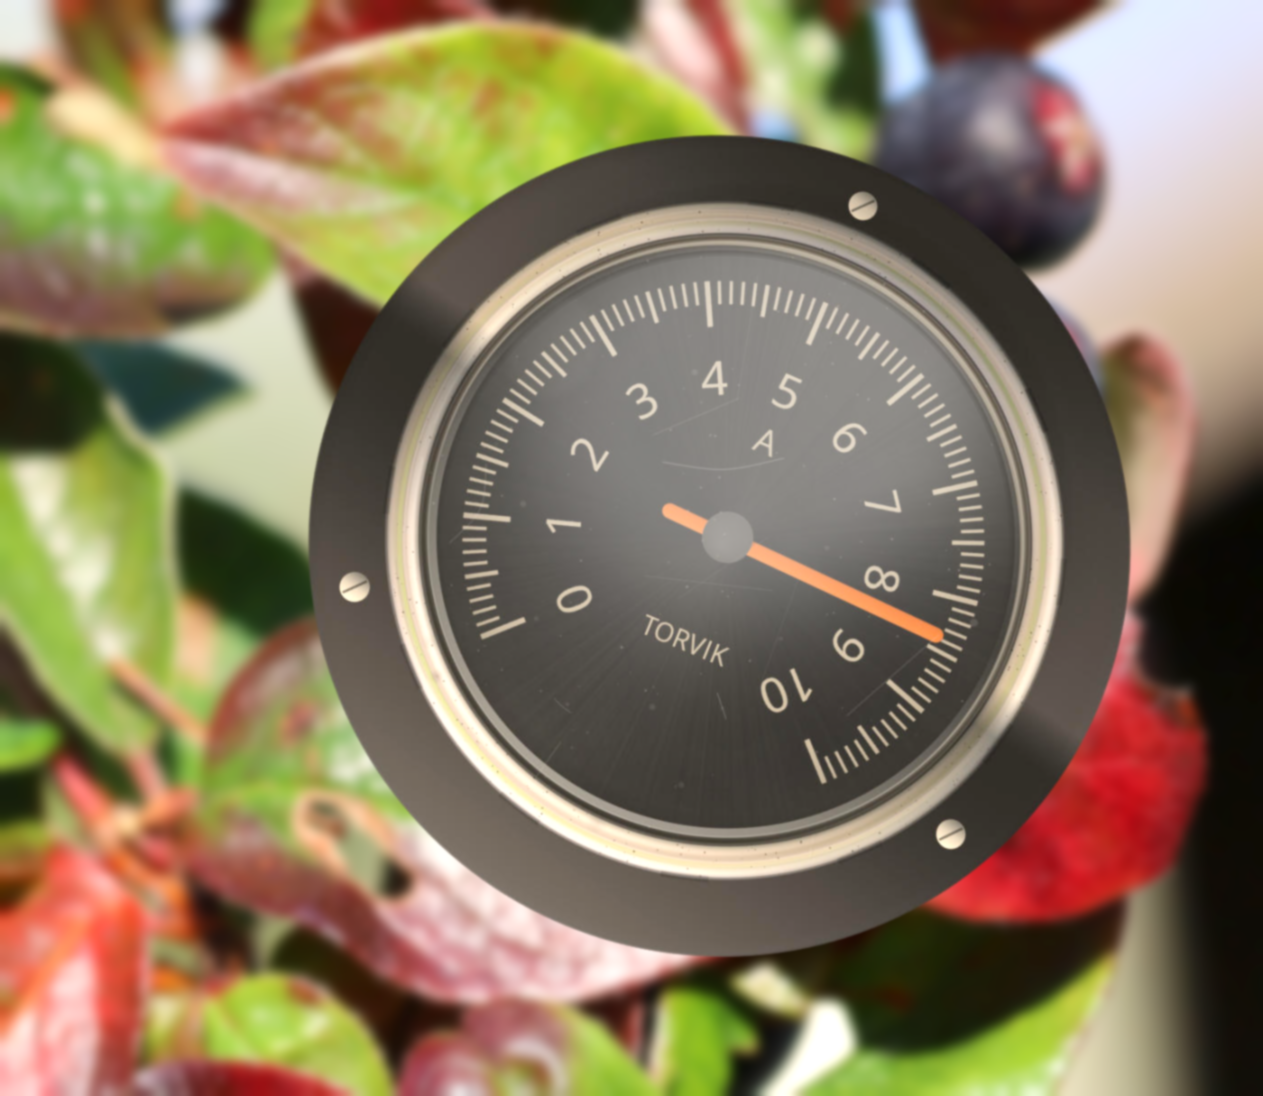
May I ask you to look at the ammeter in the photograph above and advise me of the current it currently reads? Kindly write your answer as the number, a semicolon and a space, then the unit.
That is 8.4; A
